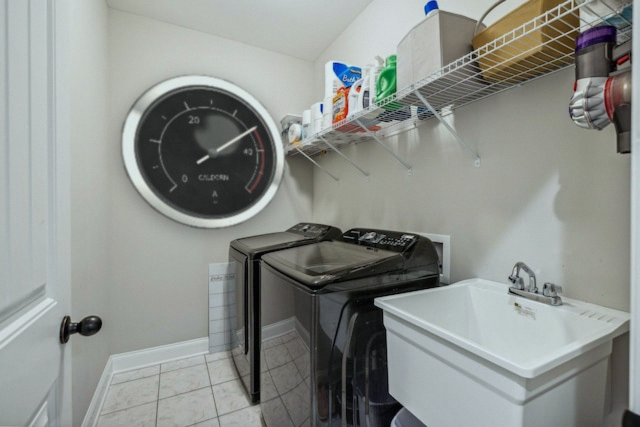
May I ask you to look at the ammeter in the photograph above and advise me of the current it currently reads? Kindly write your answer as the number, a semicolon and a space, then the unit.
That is 35; A
